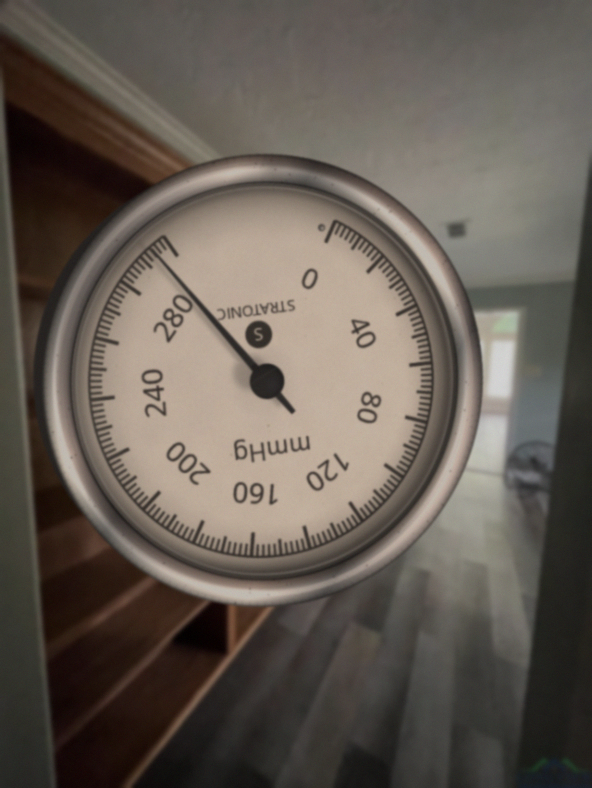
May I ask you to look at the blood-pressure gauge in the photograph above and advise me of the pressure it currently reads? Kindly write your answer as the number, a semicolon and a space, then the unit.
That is 294; mmHg
